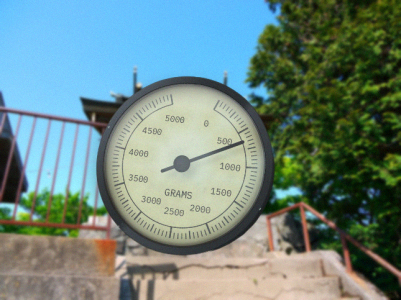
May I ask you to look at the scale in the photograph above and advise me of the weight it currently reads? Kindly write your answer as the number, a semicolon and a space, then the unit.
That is 650; g
